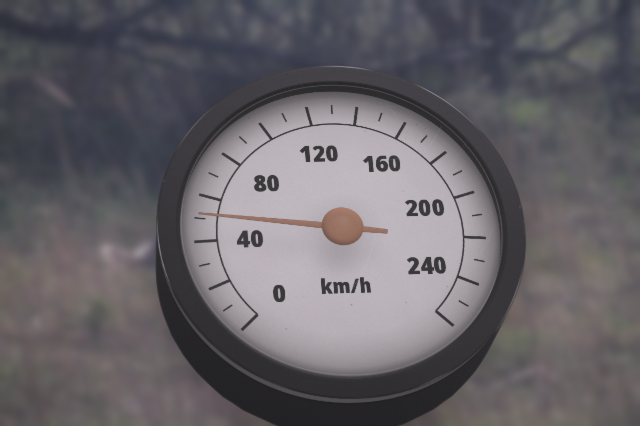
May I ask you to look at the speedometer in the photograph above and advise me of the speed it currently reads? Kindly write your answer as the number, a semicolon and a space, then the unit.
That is 50; km/h
